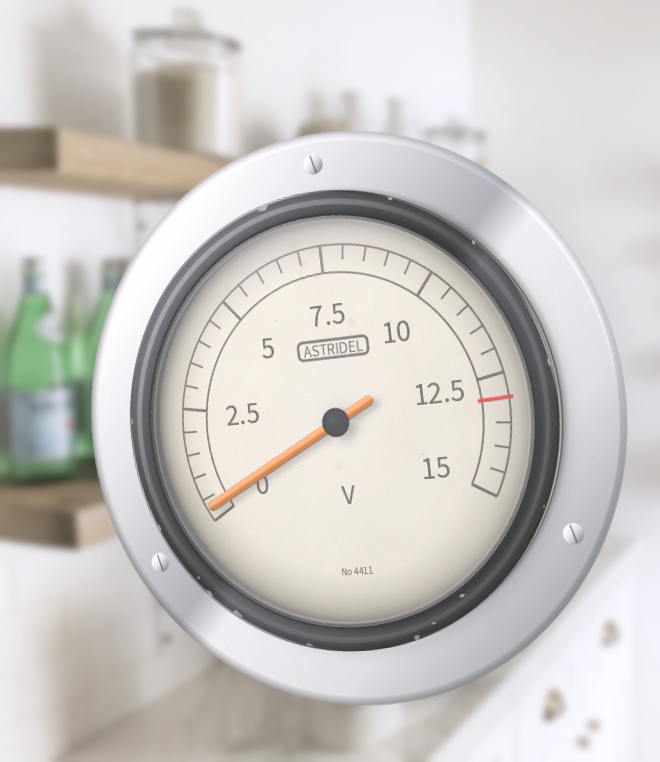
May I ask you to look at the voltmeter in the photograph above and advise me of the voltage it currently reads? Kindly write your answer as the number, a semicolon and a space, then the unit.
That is 0.25; V
